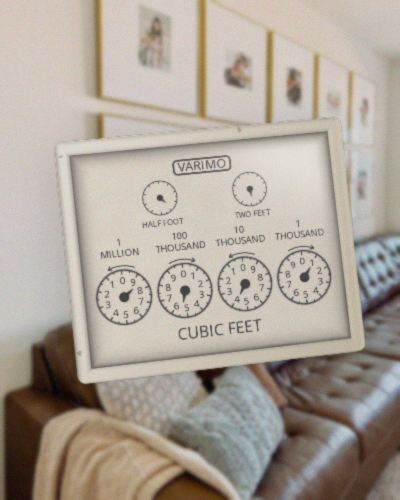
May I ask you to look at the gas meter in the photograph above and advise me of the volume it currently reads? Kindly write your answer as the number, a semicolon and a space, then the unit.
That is 854100; ft³
